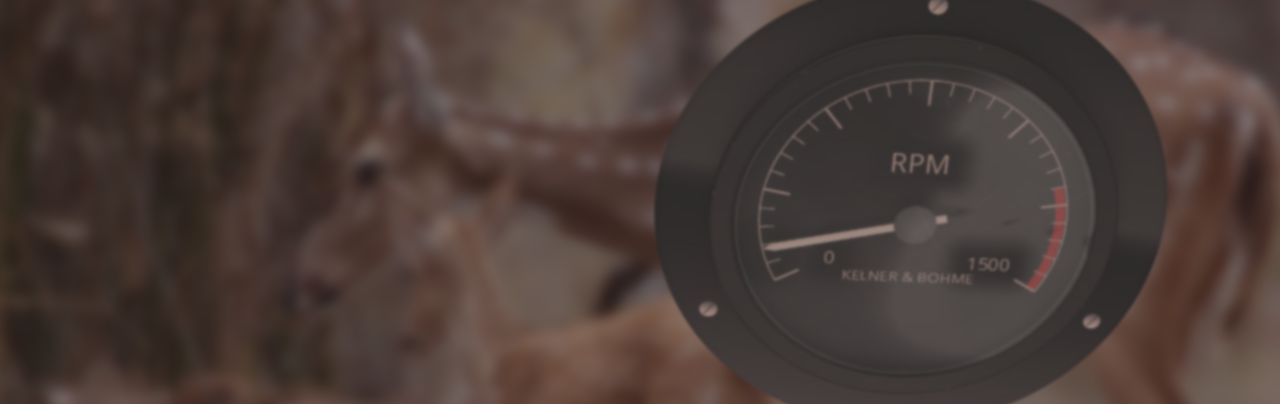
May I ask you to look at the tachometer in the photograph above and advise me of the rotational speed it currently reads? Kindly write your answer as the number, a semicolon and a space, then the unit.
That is 100; rpm
